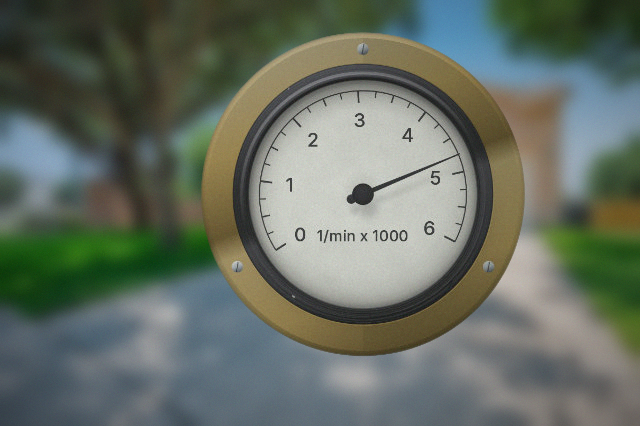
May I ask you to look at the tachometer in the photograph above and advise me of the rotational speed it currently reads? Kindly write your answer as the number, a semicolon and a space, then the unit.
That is 4750; rpm
